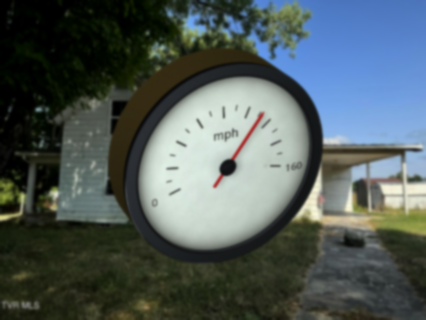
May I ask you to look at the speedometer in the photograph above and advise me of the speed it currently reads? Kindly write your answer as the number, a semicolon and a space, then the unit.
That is 110; mph
